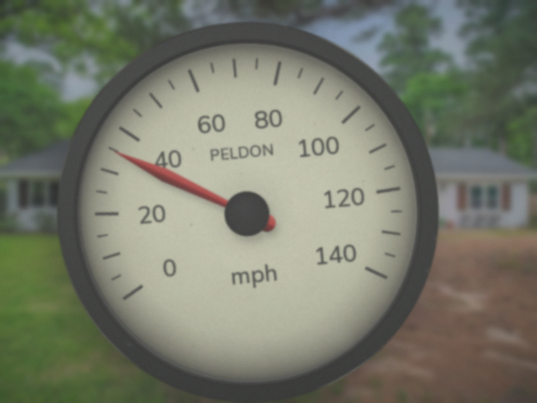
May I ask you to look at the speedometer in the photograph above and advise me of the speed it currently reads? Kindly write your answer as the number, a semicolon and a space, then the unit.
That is 35; mph
